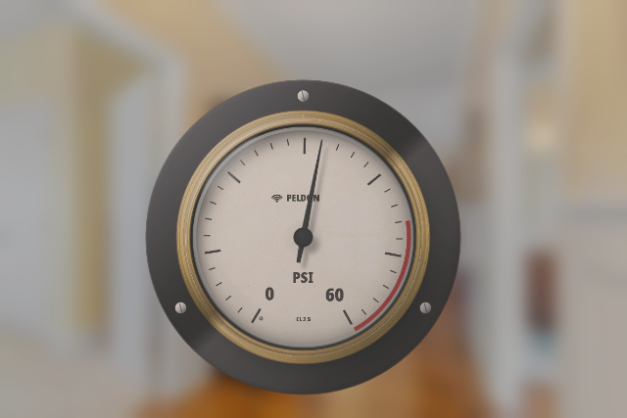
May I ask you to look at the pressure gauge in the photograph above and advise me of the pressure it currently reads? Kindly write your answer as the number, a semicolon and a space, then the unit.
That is 32; psi
